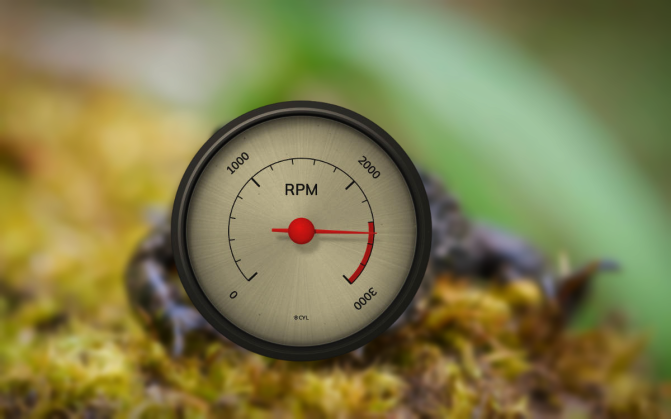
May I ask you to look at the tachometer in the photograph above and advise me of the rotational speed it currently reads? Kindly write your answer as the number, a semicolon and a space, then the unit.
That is 2500; rpm
